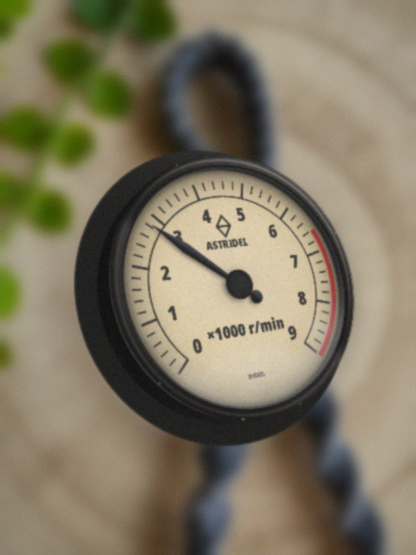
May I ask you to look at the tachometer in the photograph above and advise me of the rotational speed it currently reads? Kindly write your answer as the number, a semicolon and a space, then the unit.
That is 2800; rpm
